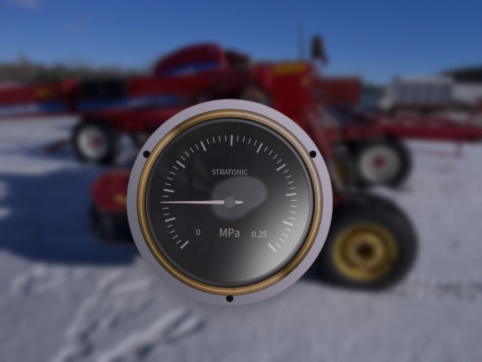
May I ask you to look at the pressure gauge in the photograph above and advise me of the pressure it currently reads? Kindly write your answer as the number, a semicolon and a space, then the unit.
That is 0.04; MPa
